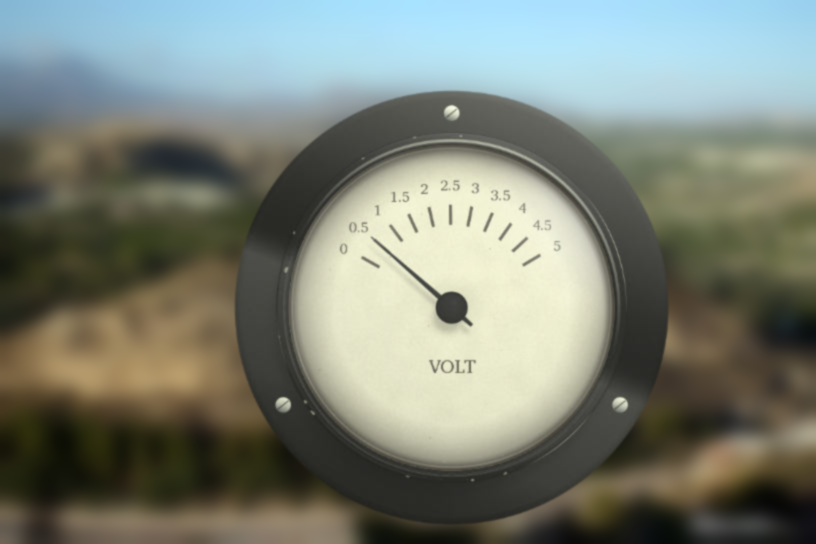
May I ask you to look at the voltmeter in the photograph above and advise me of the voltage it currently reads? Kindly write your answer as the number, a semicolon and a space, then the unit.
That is 0.5; V
